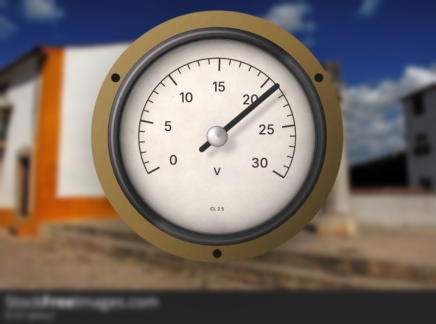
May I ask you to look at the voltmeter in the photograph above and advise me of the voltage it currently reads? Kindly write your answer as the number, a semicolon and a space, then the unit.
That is 21; V
